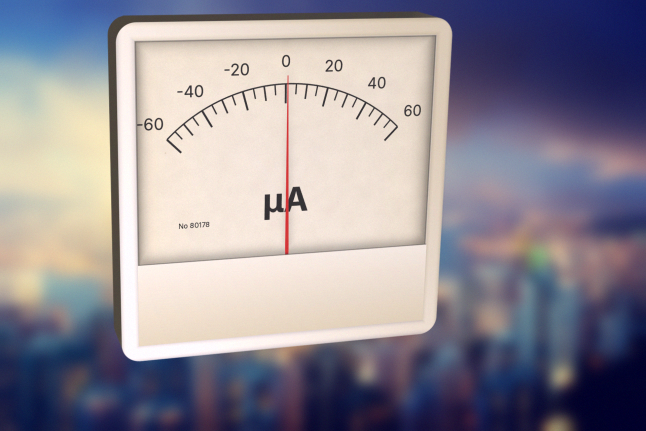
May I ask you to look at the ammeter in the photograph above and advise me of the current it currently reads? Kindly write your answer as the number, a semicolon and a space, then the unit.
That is 0; µA
